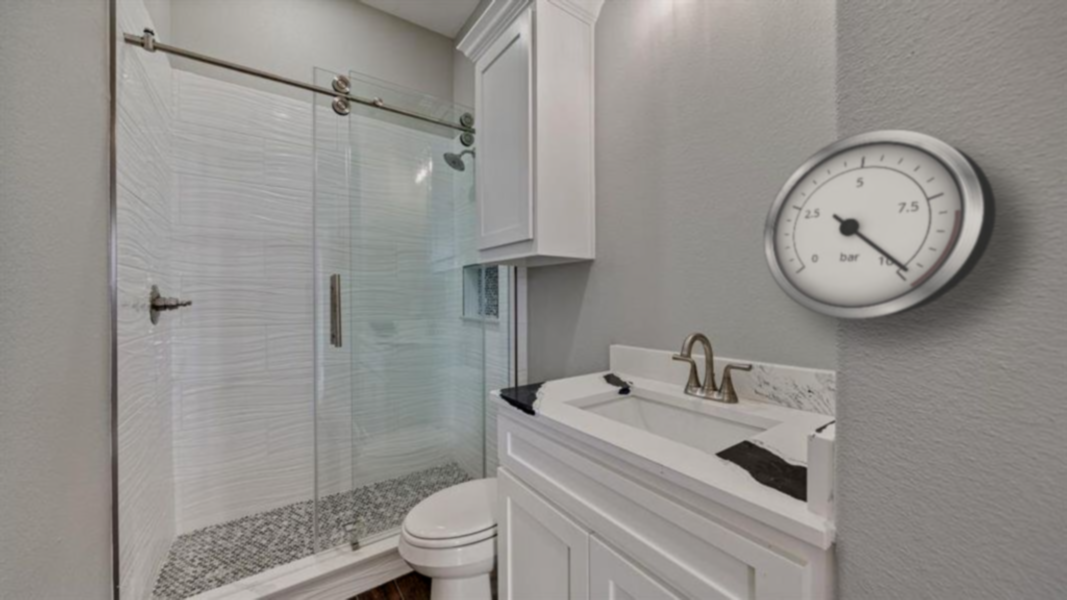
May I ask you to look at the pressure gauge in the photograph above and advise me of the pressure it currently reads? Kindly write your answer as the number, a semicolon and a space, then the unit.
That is 9.75; bar
